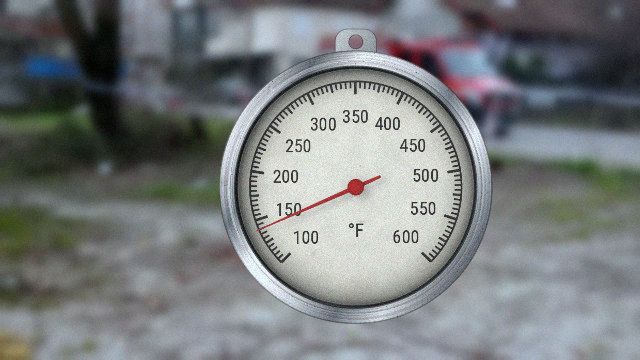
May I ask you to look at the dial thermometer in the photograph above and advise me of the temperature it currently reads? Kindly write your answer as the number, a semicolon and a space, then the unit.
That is 140; °F
